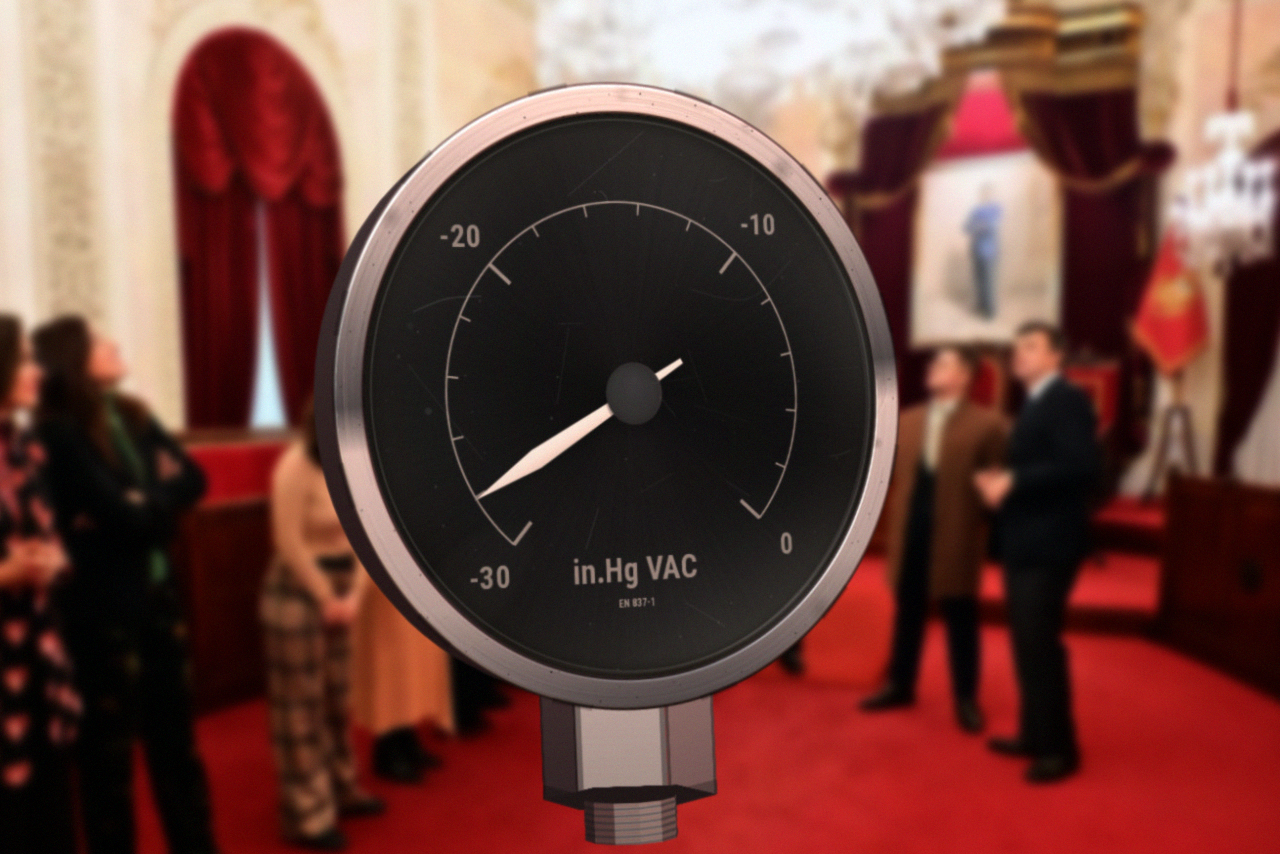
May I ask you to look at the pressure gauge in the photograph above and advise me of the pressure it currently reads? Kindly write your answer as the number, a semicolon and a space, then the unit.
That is -28; inHg
